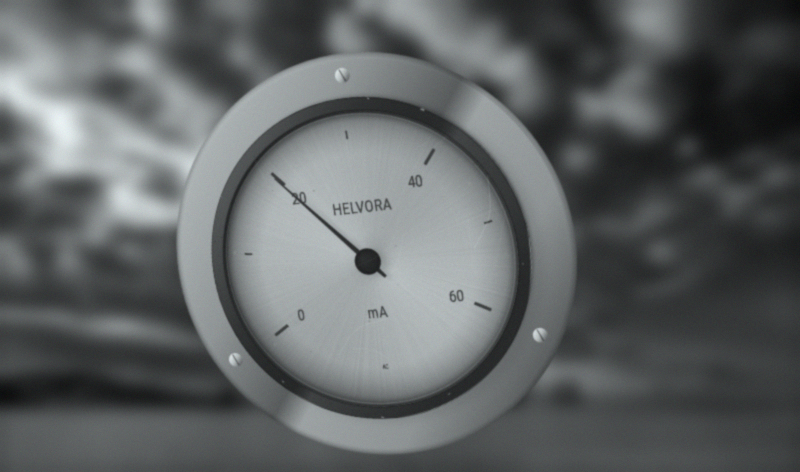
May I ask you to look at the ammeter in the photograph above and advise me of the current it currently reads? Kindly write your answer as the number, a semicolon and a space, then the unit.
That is 20; mA
